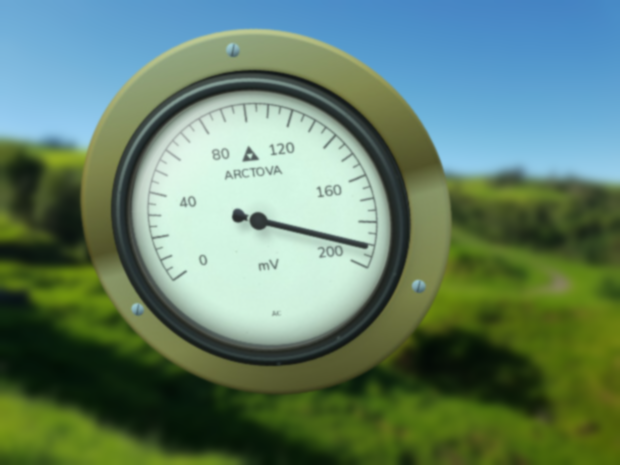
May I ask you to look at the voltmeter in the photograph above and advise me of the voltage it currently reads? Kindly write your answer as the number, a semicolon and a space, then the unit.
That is 190; mV
